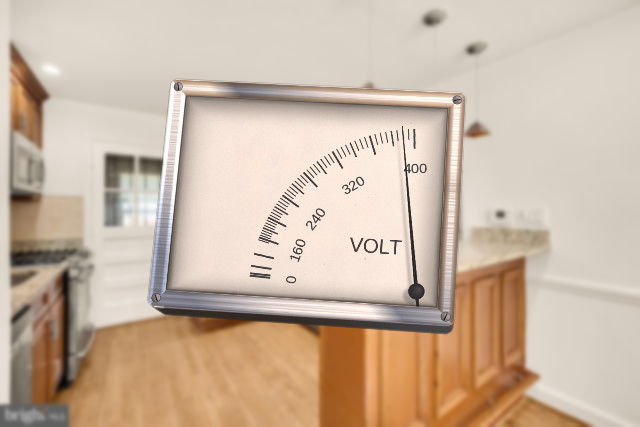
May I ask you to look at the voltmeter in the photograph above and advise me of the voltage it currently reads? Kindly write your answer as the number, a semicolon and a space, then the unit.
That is 390; V
